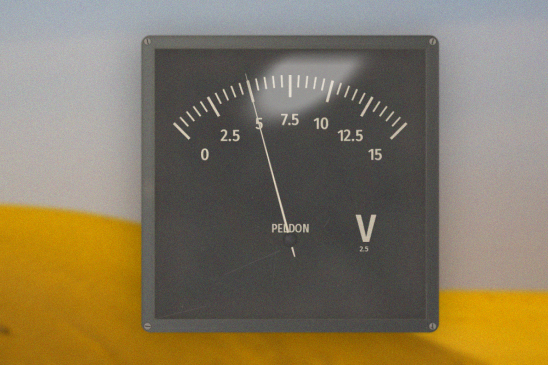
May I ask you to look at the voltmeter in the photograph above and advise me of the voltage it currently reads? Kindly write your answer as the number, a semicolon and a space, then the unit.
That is 5; V
